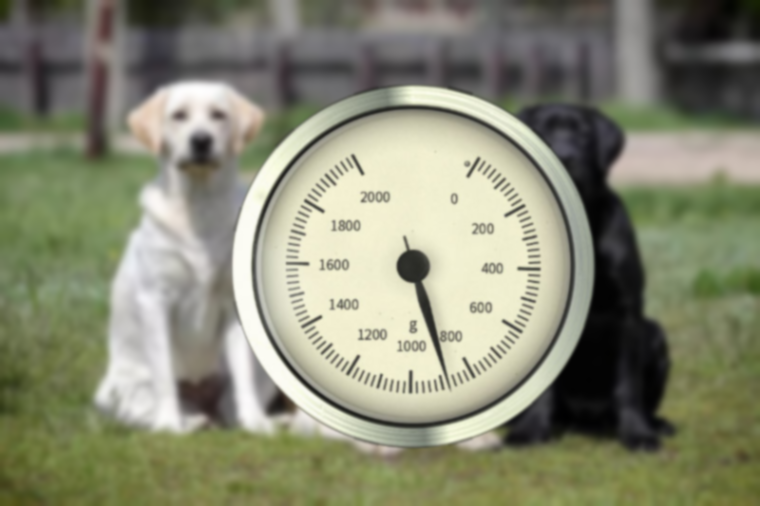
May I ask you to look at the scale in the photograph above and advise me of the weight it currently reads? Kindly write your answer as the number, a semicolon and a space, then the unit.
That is 880; g
